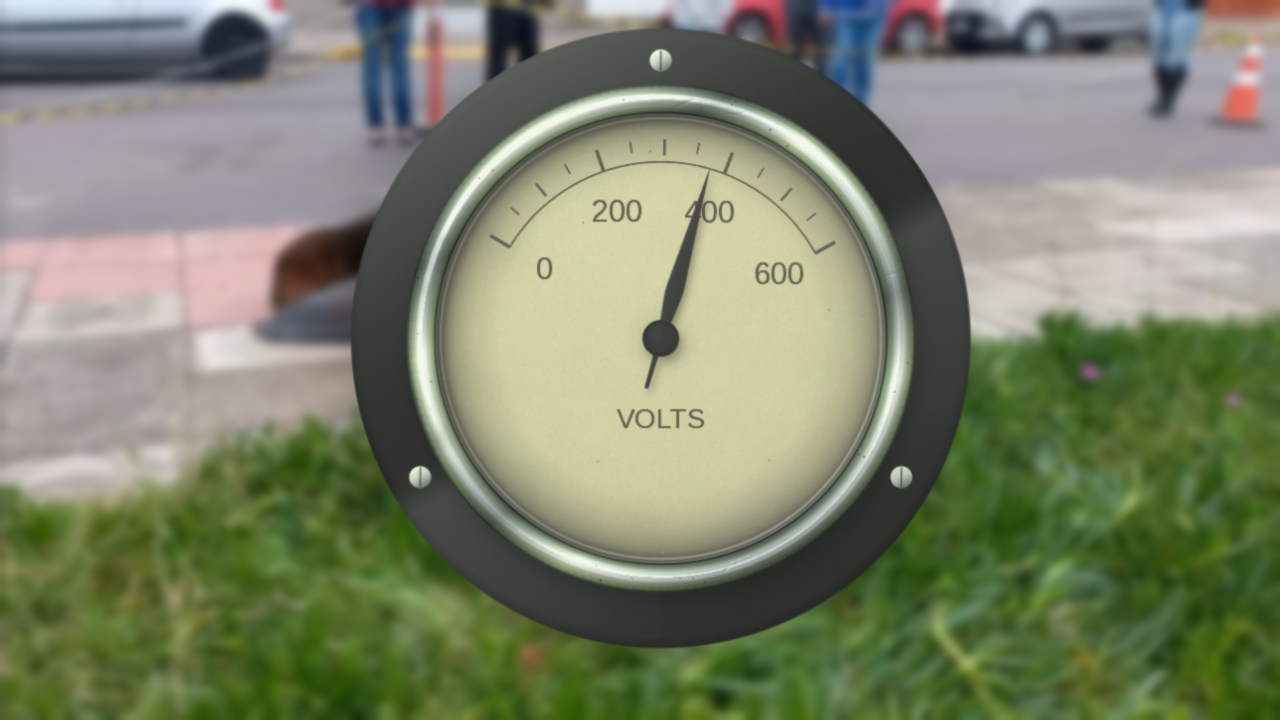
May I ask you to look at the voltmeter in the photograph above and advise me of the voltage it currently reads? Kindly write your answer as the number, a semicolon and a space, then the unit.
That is 375; V
